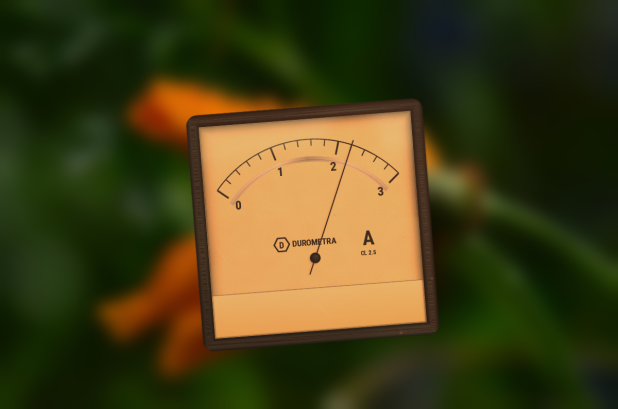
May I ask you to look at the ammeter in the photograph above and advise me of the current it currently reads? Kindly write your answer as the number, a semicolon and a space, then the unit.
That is 2.2; A
